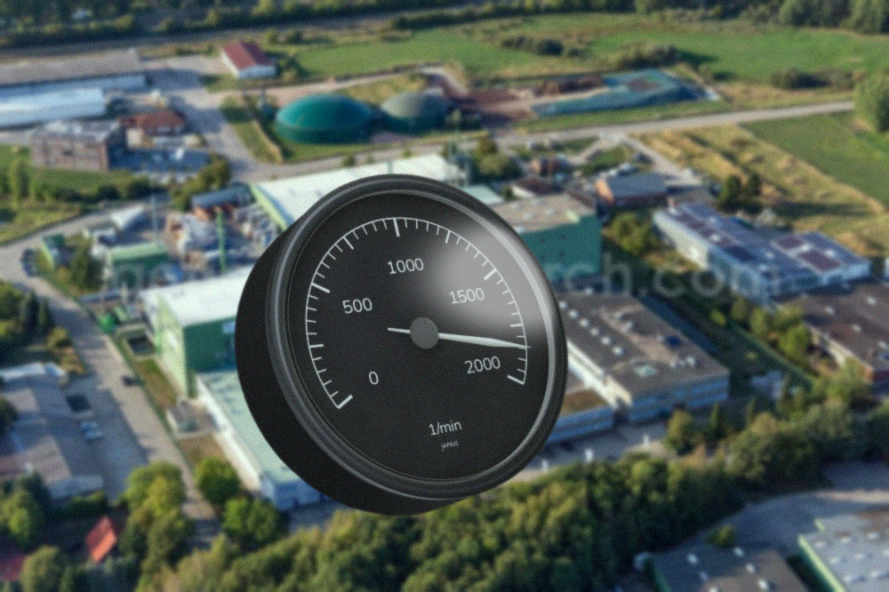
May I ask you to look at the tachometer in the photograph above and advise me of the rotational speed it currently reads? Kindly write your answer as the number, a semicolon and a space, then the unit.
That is 1850; rpm
